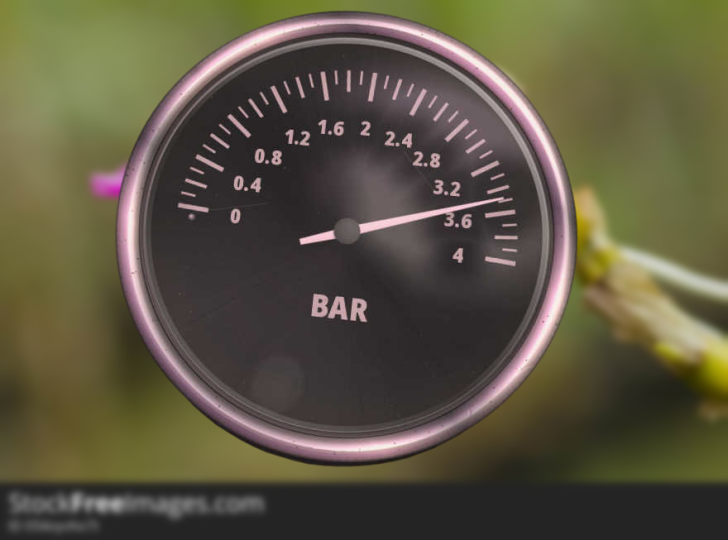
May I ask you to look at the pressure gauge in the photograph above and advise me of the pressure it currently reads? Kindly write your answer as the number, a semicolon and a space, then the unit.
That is 3.5; bar
